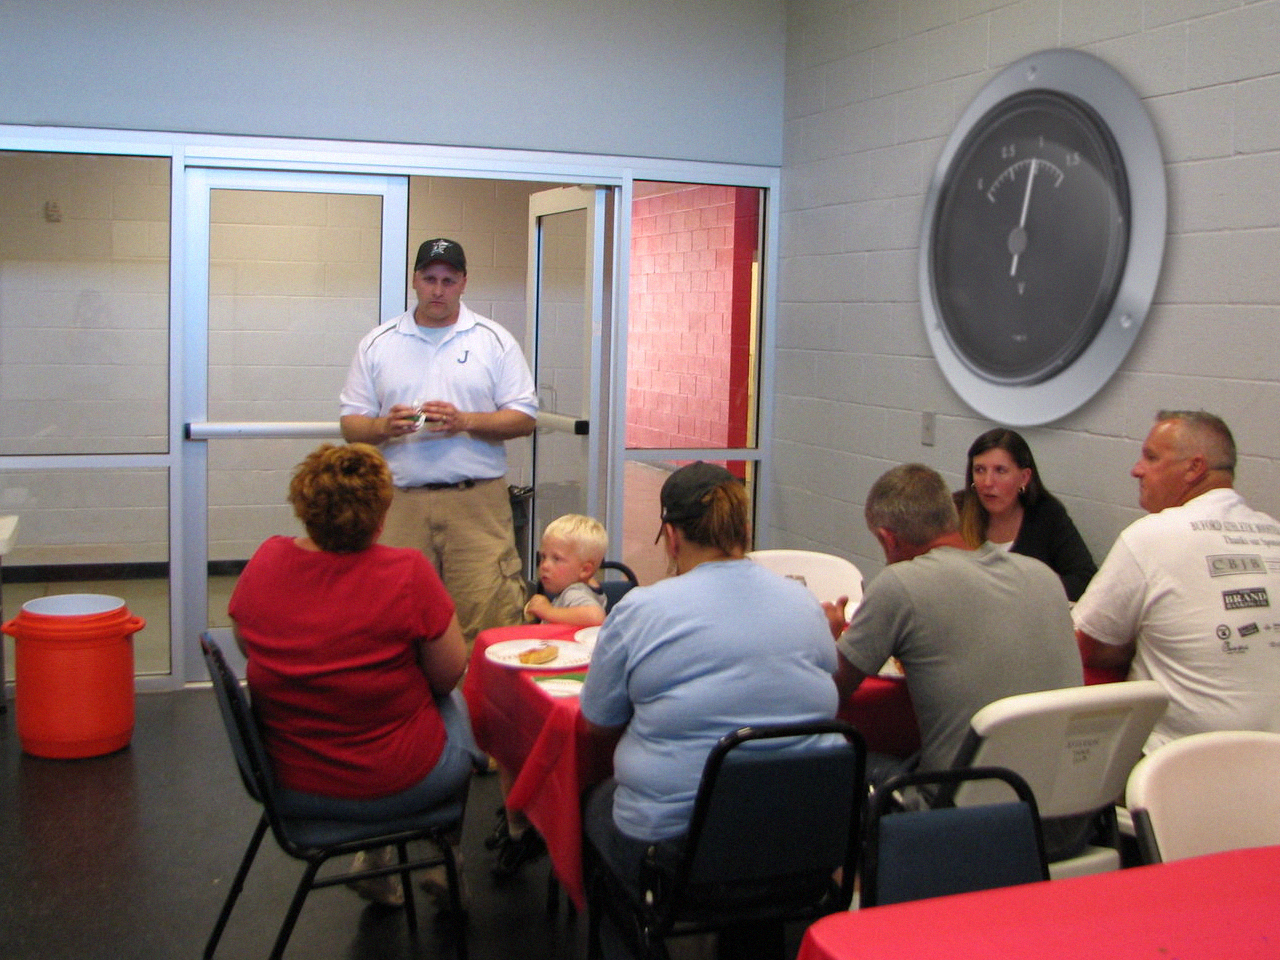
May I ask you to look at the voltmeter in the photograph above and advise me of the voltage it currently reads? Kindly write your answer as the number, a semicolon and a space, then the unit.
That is 1; V
